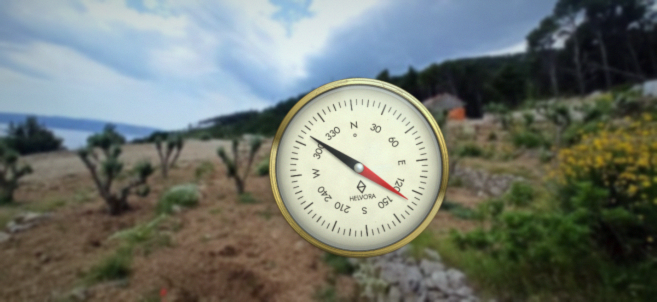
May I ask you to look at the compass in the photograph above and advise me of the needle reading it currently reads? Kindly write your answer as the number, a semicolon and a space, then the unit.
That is 130; °
